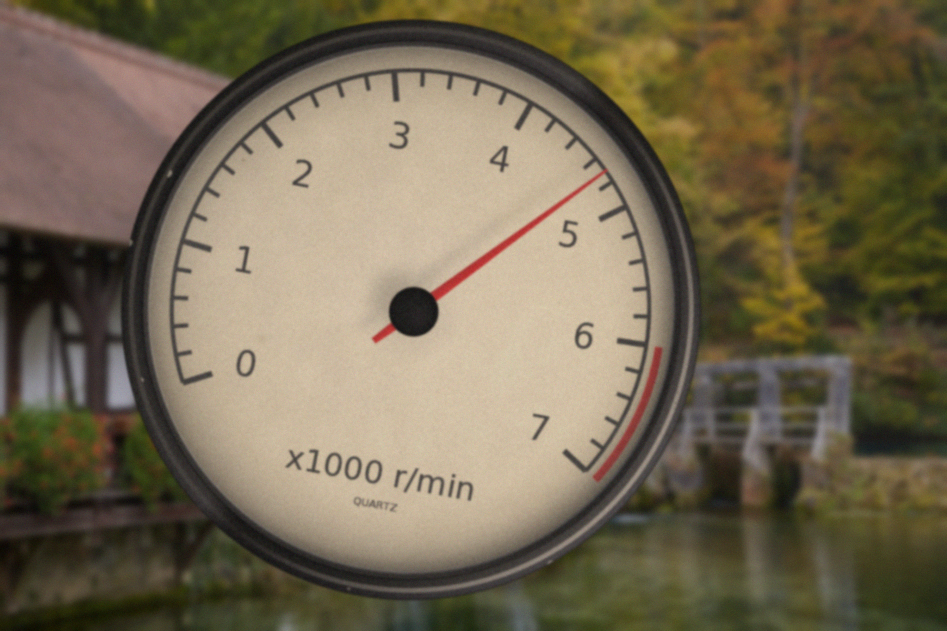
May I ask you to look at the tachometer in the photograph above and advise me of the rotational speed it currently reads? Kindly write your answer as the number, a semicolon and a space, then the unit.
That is 4700; rpm
